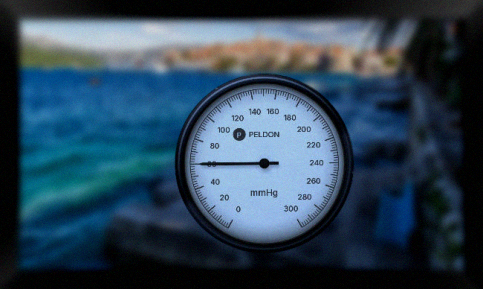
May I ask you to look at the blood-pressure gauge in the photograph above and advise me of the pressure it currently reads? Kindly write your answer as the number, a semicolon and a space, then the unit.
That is 60; mmHg
